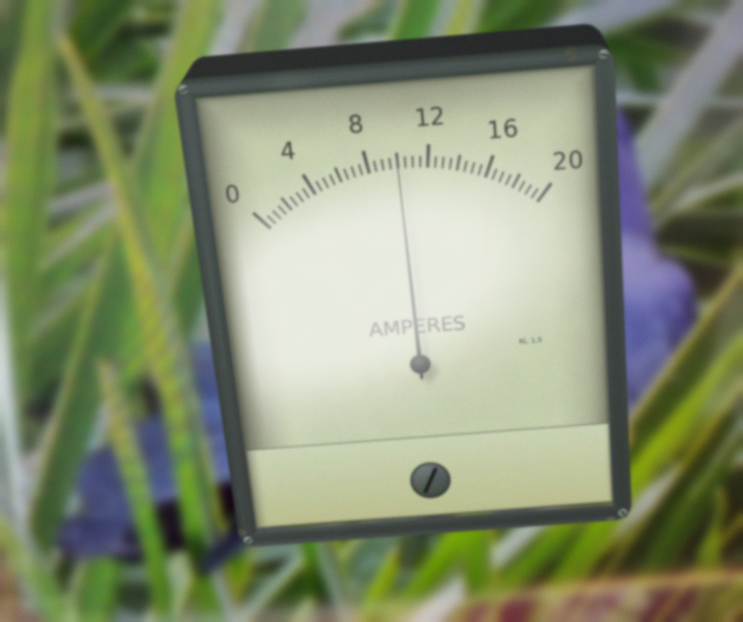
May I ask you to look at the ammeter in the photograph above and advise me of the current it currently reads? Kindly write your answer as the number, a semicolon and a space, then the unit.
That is 10; A
